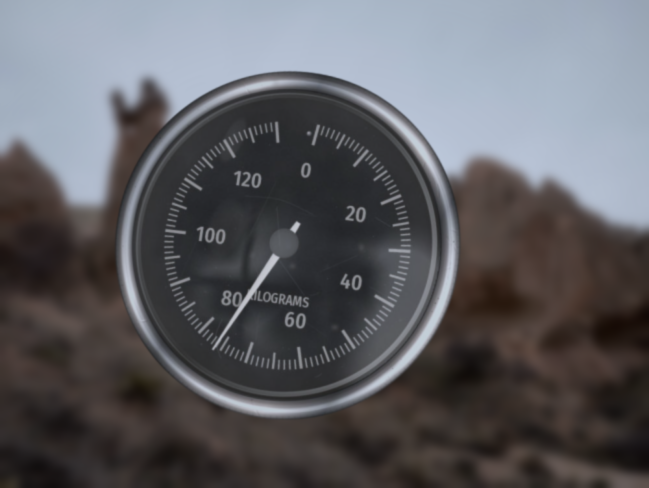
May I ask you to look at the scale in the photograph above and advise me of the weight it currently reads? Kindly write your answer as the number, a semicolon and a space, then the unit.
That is 76; kg
